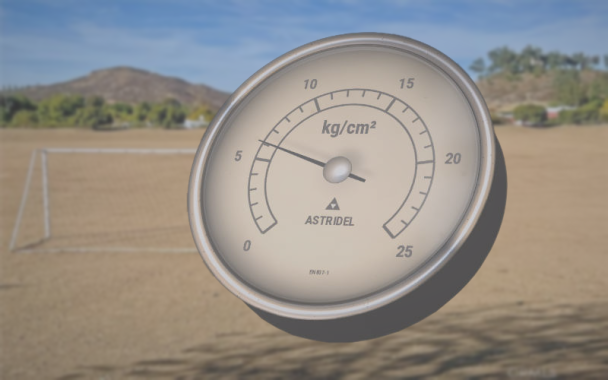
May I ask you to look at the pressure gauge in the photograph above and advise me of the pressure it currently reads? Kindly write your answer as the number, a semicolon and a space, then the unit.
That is 6; kg/cm²
